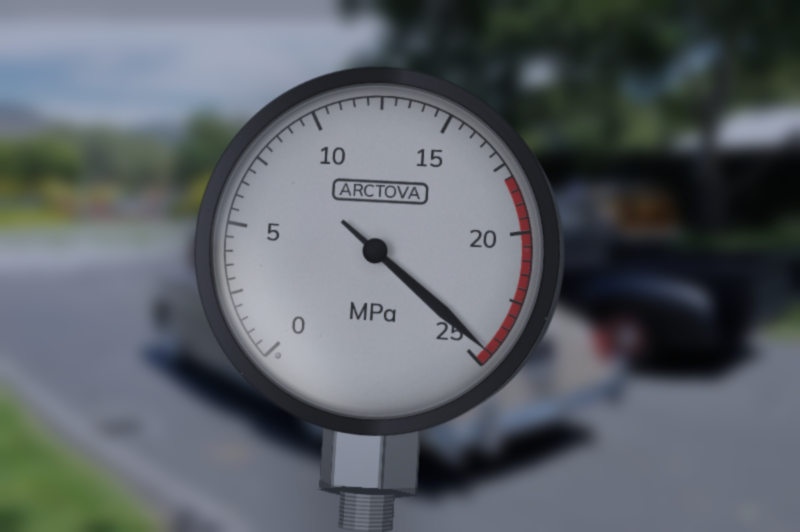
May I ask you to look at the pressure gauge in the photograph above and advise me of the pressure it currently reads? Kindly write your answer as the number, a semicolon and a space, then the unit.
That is 24.5; MPa
